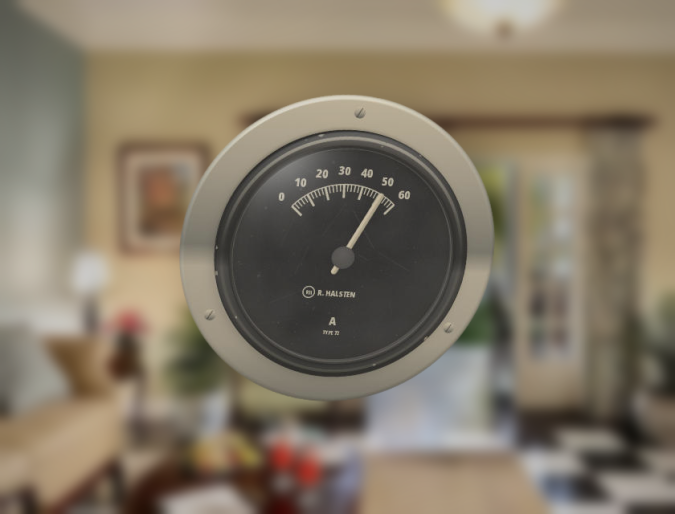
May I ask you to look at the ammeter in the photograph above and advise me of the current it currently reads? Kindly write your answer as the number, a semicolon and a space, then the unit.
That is 50; A
